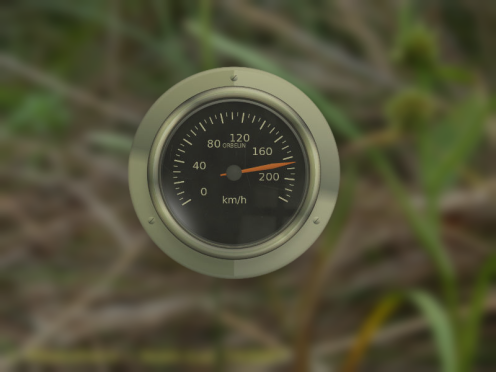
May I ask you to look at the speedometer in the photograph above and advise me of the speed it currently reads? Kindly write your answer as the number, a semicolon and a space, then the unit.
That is 185; km/h
